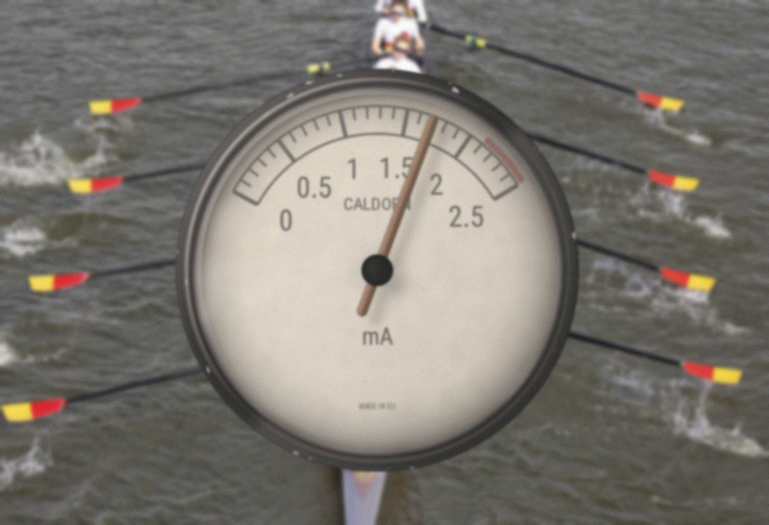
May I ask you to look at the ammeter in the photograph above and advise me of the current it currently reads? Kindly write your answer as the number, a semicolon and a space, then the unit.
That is 1.7; mA
